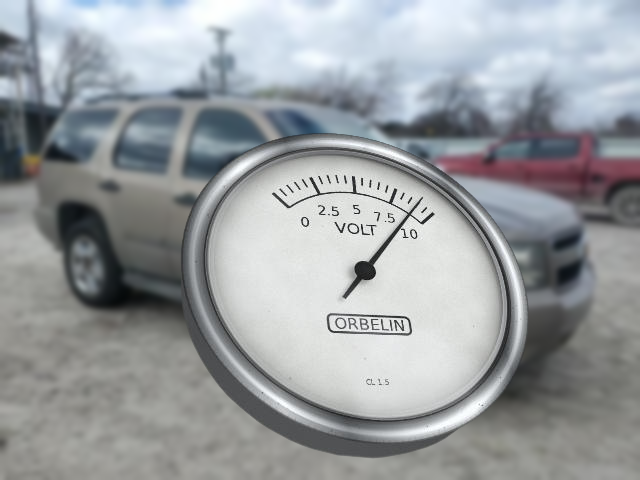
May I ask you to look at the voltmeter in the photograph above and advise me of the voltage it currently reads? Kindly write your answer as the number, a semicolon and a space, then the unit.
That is 9; V
